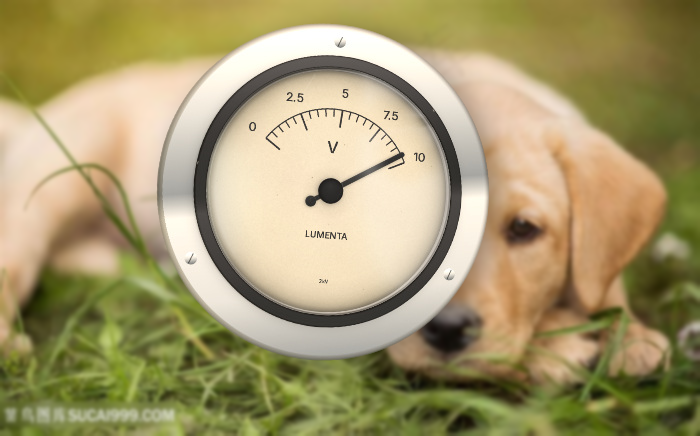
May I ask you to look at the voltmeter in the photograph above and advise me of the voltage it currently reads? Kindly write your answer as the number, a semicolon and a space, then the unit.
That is 9.5; V
